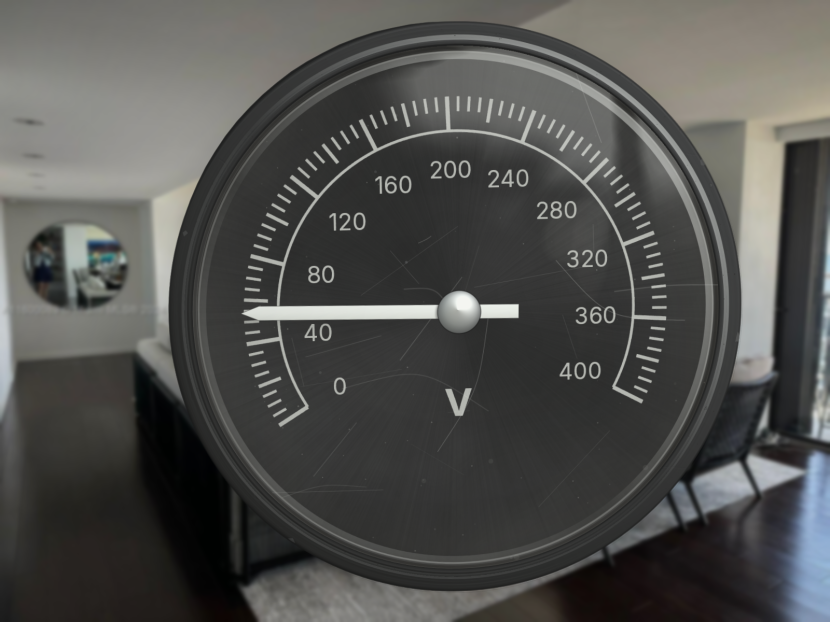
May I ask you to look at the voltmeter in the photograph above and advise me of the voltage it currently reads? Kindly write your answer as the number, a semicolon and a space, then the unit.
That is 55; V
